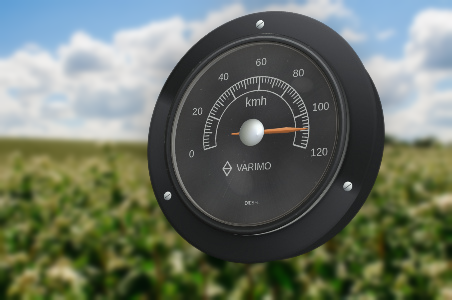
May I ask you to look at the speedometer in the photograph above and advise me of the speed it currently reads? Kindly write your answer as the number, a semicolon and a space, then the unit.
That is 110; km/h
